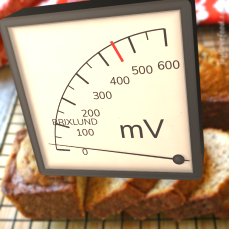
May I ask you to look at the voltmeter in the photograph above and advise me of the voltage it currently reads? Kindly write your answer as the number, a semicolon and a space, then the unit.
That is 25; mV
